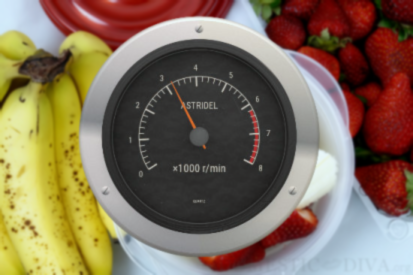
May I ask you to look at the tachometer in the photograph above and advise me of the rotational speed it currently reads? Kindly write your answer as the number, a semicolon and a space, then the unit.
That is 3200; rpm
